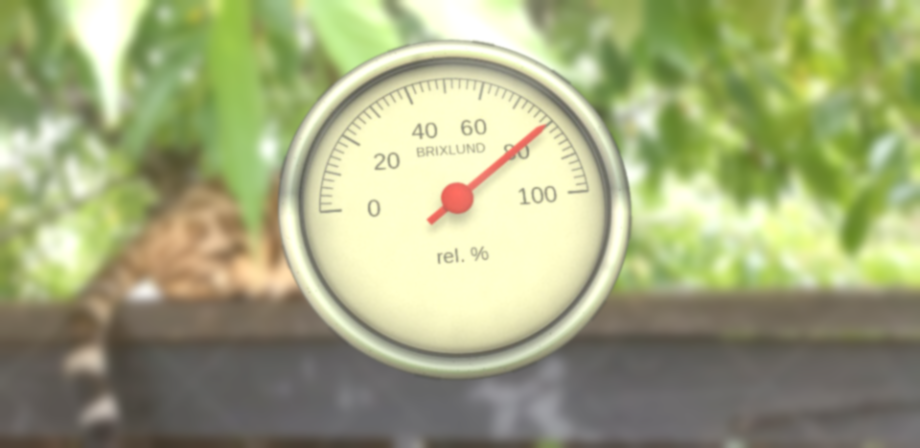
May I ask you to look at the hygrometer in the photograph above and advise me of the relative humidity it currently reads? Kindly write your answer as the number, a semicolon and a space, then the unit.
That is 80; %
